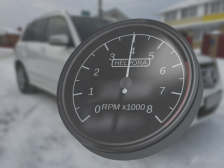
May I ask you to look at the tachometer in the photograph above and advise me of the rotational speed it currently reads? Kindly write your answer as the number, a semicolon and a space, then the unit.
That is 4000; rpm
